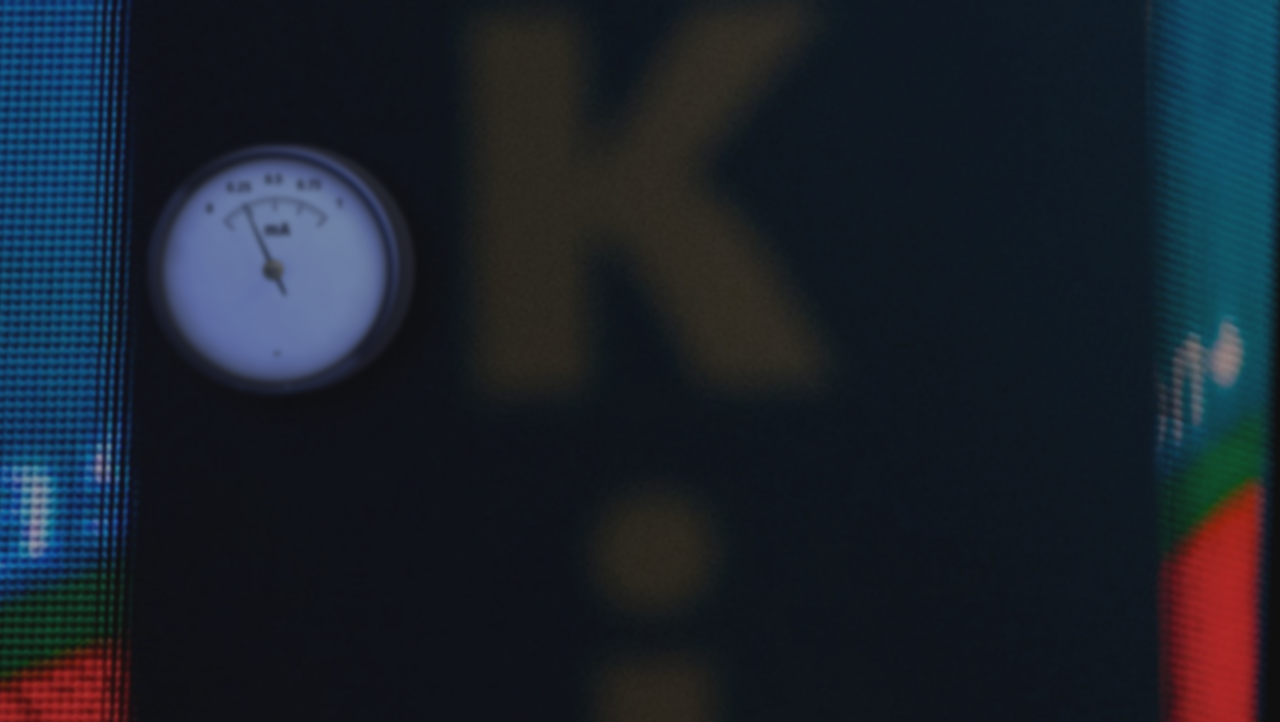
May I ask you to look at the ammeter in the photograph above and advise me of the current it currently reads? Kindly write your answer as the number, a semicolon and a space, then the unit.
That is 0.25; mA
